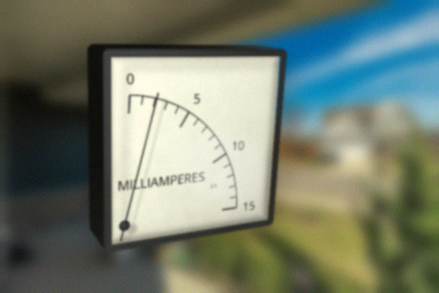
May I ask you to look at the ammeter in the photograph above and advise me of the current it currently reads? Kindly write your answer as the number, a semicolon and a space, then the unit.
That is 2; mA
